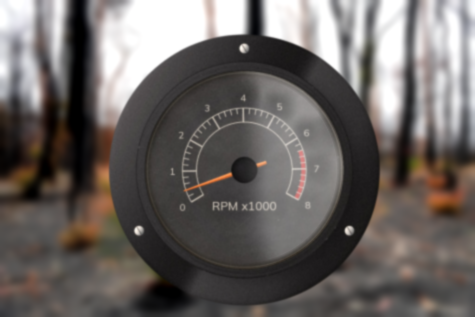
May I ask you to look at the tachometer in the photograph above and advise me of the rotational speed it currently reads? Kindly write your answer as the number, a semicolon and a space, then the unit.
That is 400; rpm
